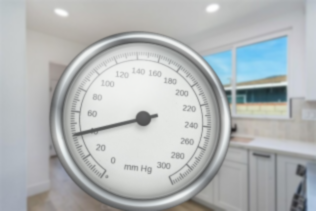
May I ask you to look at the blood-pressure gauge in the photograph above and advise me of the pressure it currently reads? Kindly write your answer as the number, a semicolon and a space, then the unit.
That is 40; mmHg
